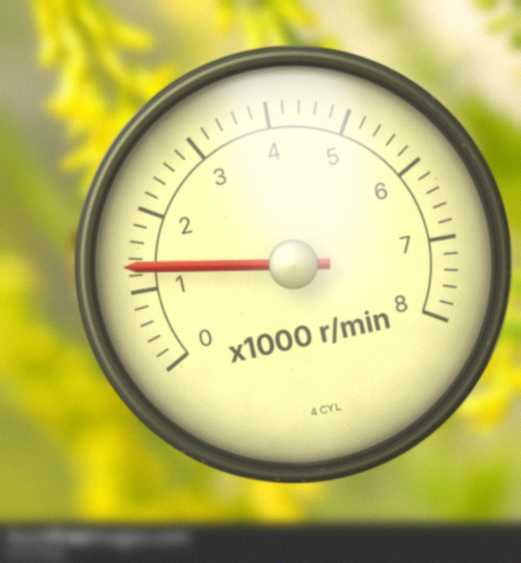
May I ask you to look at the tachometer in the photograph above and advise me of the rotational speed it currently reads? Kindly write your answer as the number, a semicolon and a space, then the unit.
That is 1300; rpm
